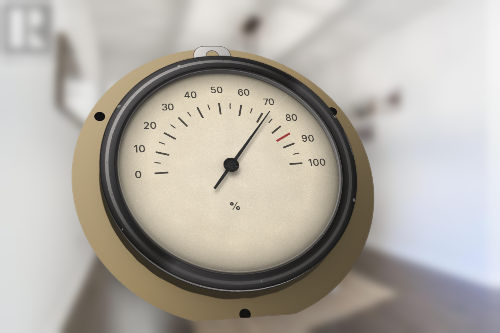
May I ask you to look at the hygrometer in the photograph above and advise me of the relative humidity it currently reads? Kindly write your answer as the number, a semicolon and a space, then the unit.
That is 72.5; %
